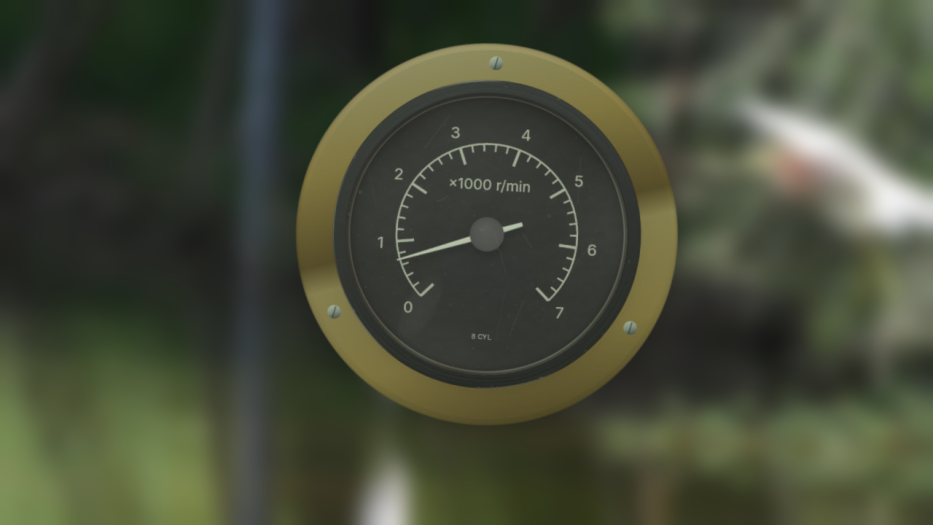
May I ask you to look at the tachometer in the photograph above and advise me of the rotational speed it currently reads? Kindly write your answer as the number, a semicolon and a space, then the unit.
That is 700; rpm
